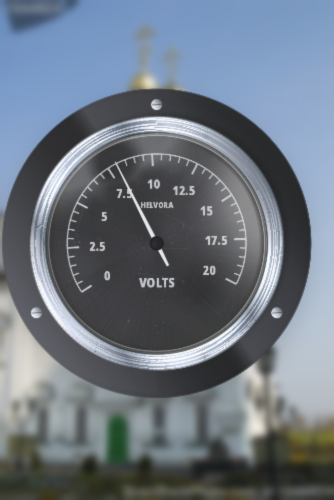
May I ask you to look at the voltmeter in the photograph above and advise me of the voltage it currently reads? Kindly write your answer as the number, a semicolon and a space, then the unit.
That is 8; V
